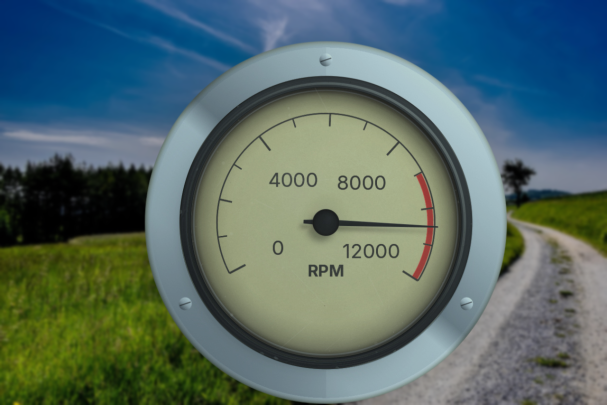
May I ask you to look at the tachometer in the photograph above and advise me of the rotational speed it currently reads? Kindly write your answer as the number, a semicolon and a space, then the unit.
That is 10500; rpm
